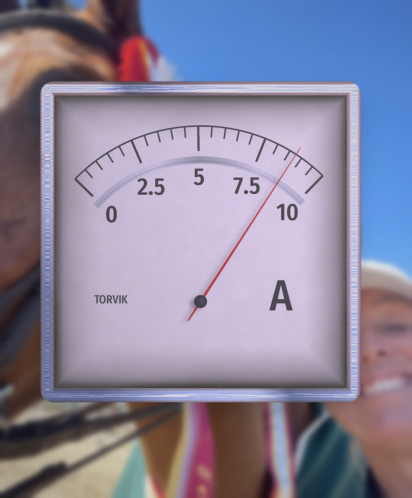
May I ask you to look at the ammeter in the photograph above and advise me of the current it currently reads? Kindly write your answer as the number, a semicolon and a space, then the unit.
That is 8.75; A
